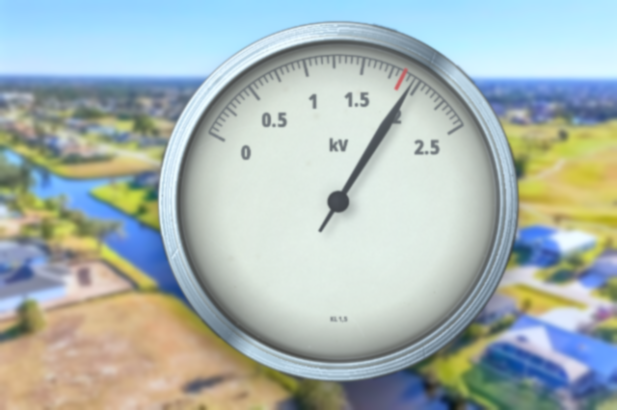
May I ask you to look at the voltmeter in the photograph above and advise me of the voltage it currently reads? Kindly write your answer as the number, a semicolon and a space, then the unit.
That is 1.95; kV
